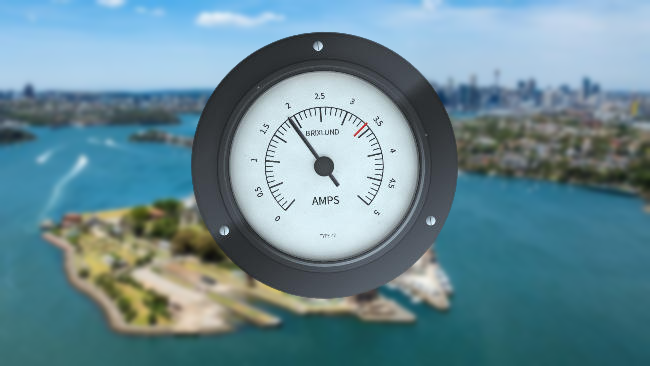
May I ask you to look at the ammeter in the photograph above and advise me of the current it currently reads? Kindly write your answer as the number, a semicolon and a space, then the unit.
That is 1.9; A
